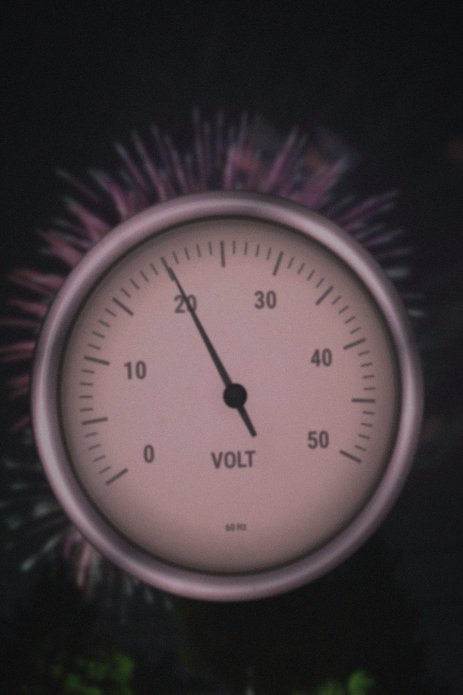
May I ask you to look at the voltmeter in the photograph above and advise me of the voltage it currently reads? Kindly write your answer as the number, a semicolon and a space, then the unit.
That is 20; V
